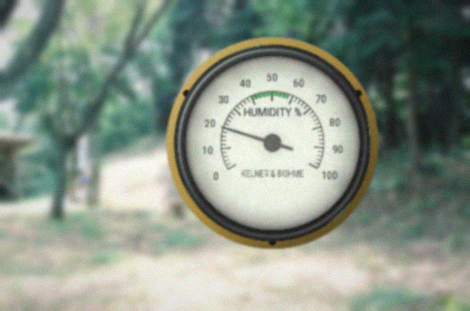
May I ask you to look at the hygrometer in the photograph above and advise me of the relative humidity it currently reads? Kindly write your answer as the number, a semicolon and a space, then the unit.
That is 20; %
